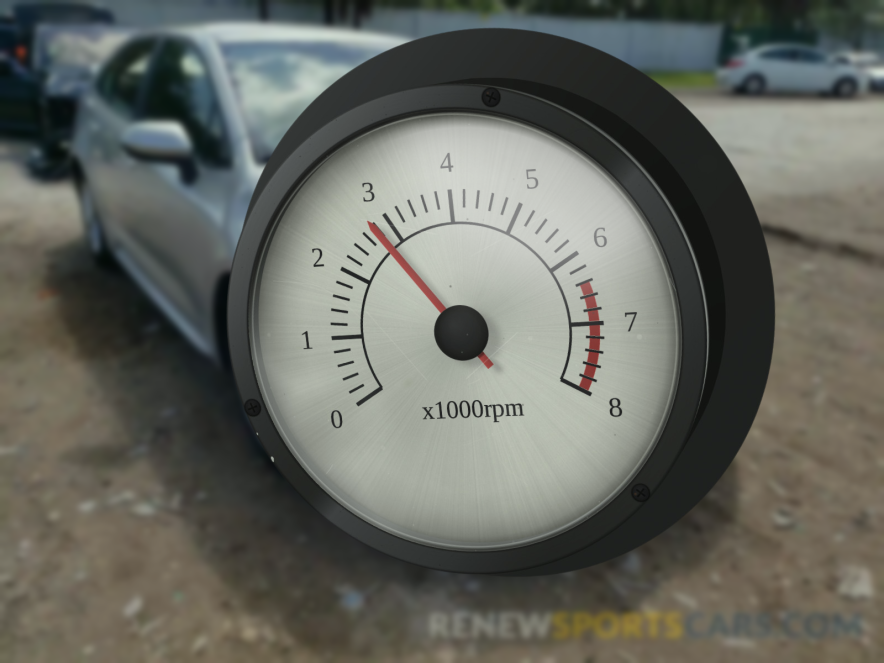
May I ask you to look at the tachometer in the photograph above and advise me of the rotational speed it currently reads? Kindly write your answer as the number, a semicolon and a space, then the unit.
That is 2800; rpm
